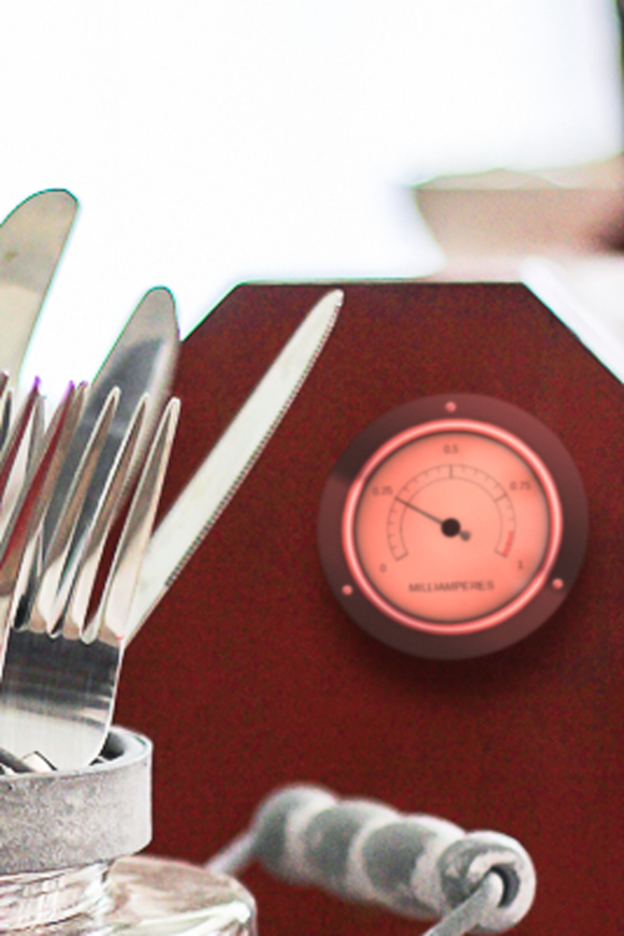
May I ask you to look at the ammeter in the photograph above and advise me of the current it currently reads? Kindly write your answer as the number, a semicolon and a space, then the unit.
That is 0.25; mA
